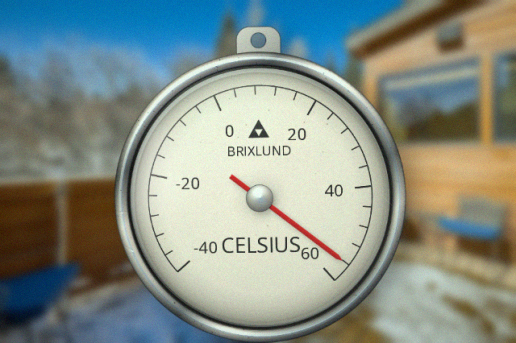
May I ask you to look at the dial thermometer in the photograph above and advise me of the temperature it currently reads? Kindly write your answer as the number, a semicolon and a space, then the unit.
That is 56; °C
